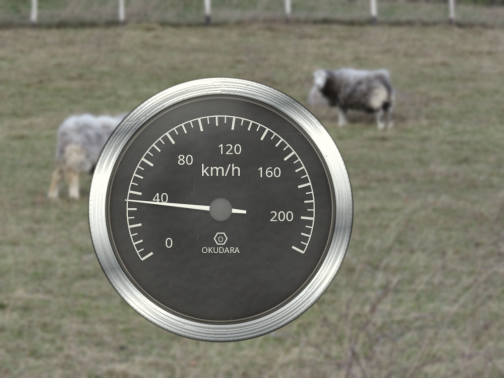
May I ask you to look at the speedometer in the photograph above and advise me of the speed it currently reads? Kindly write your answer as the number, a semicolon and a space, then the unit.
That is 35; km/h
